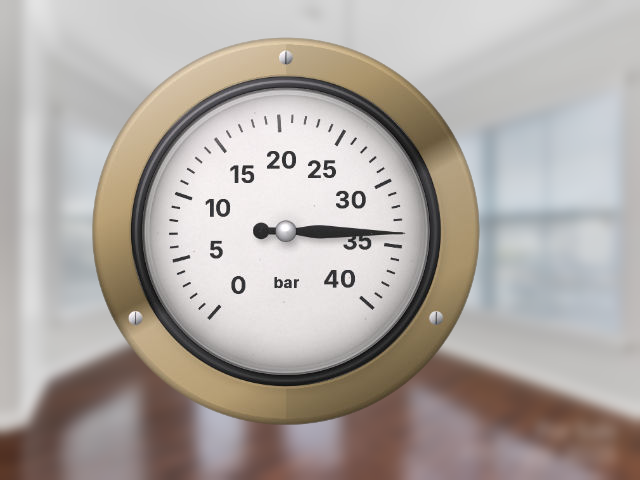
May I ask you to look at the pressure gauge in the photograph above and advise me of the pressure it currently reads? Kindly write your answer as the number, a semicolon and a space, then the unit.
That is 34; bar
